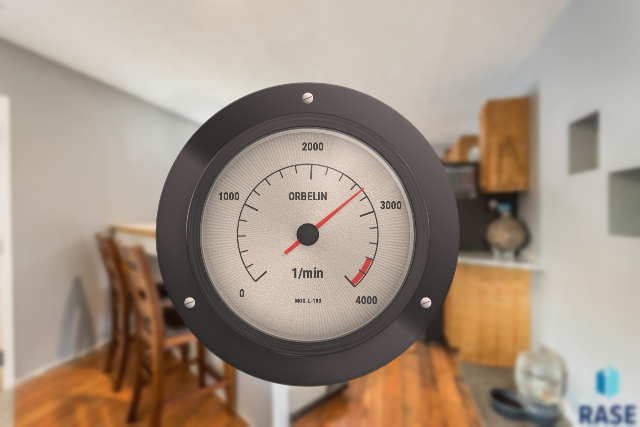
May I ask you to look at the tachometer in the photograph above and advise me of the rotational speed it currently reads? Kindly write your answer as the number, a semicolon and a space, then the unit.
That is 2700; rpm
